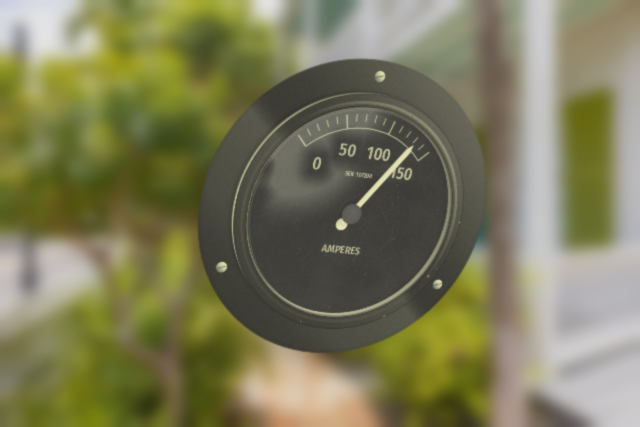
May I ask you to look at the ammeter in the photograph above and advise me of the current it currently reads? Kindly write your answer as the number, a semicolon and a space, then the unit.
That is 130; A
